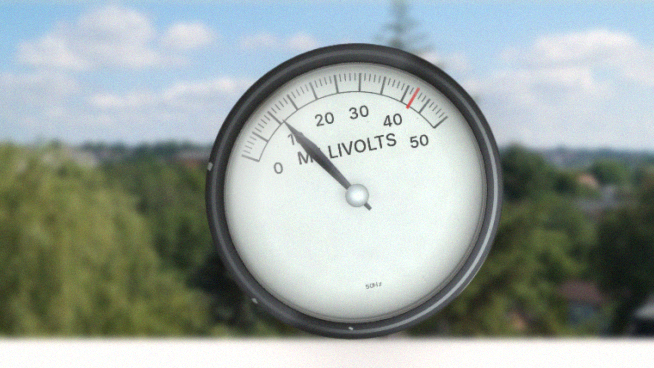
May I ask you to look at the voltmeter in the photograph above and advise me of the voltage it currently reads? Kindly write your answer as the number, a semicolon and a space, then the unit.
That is 11; mV
